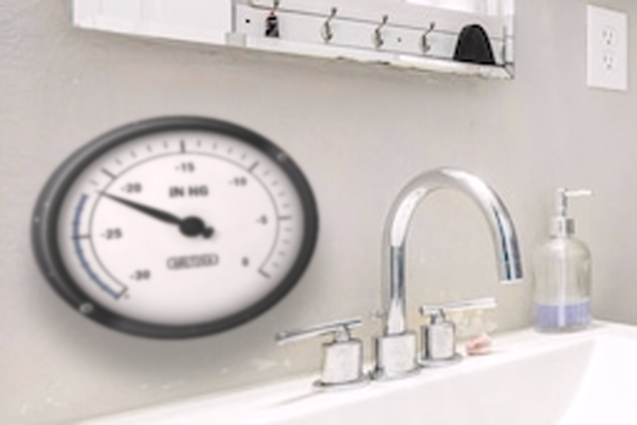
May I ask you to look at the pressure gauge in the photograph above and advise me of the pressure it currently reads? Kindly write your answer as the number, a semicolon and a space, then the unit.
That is -21.5; inHg
